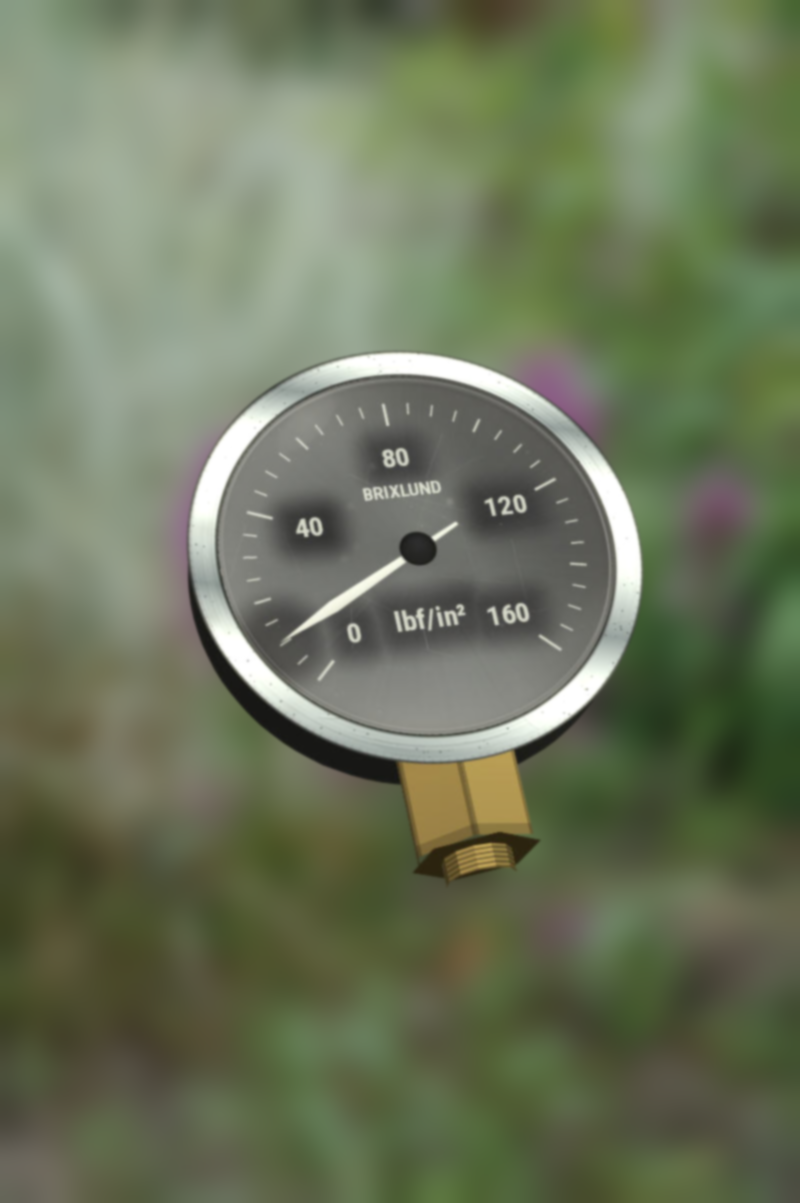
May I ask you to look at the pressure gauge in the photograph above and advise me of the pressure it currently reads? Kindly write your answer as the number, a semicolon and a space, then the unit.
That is 10; psi
